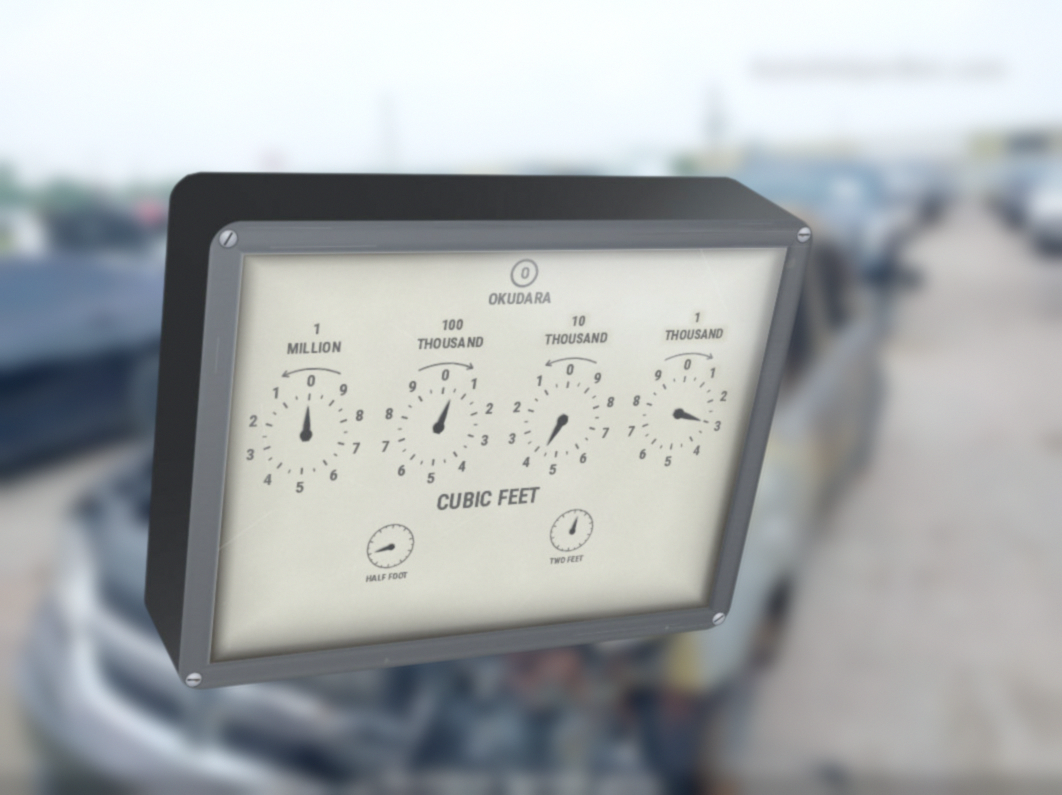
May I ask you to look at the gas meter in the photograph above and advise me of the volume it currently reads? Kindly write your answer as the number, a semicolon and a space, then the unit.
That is 4300; ft³
